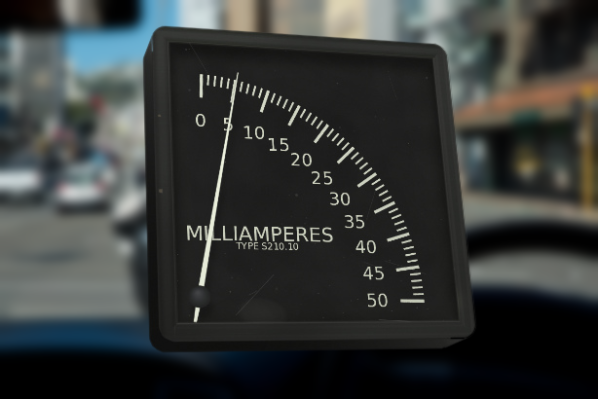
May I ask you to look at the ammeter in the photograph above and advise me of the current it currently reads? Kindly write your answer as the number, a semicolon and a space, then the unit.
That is 5; mA
